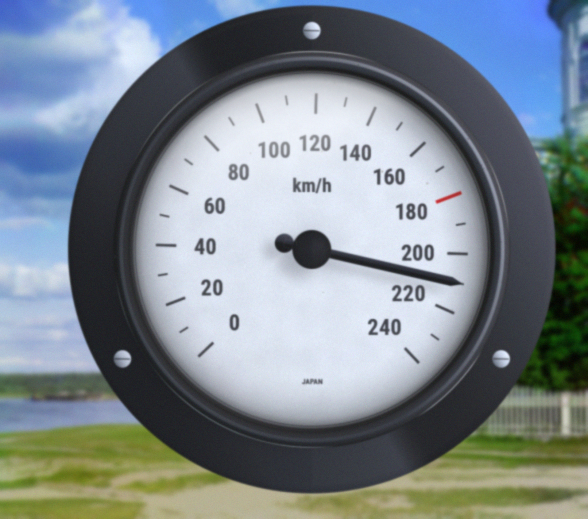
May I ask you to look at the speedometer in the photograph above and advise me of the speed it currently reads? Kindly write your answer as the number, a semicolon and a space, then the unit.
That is 210; km/h
